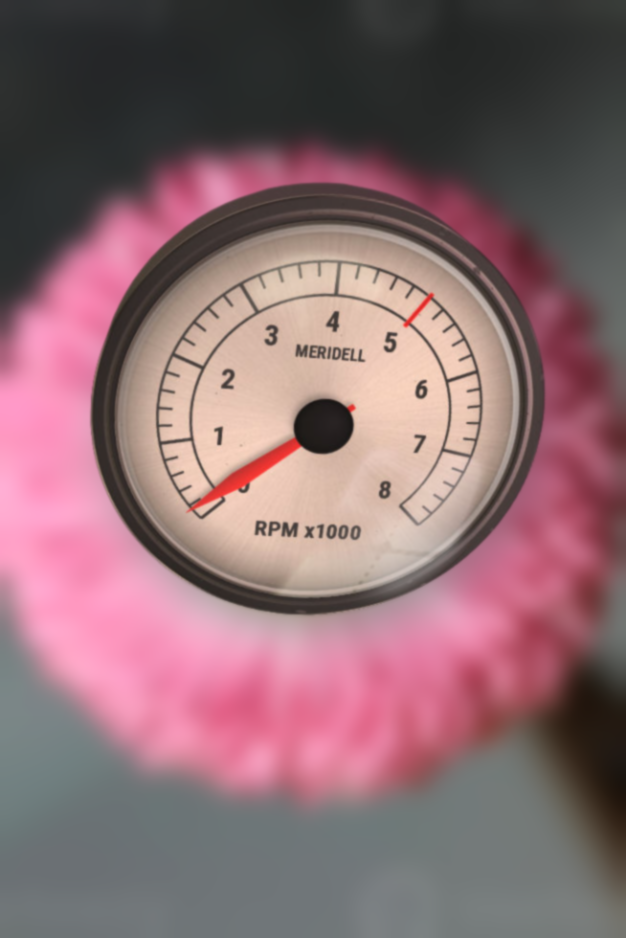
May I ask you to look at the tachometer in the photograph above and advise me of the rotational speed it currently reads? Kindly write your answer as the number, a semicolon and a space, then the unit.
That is 200; rpm
